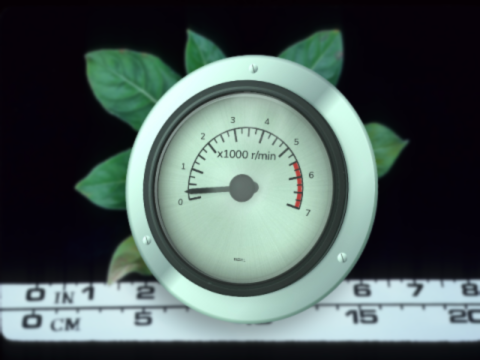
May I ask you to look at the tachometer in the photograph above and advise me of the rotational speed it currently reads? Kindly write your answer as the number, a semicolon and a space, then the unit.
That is 250; rpm
